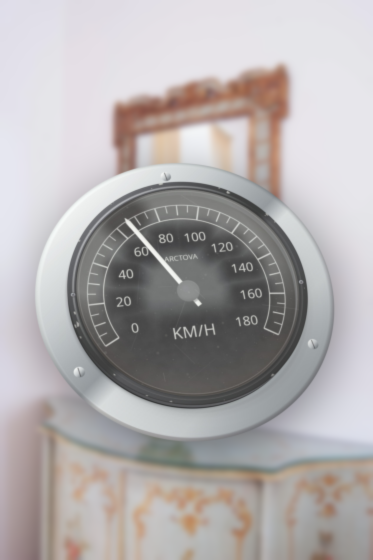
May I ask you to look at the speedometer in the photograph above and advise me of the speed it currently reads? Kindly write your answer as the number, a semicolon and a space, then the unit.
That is 65; km/h
